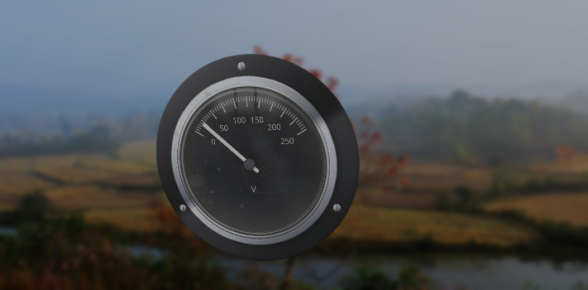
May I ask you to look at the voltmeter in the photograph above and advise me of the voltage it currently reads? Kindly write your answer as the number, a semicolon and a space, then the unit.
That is 25; V
